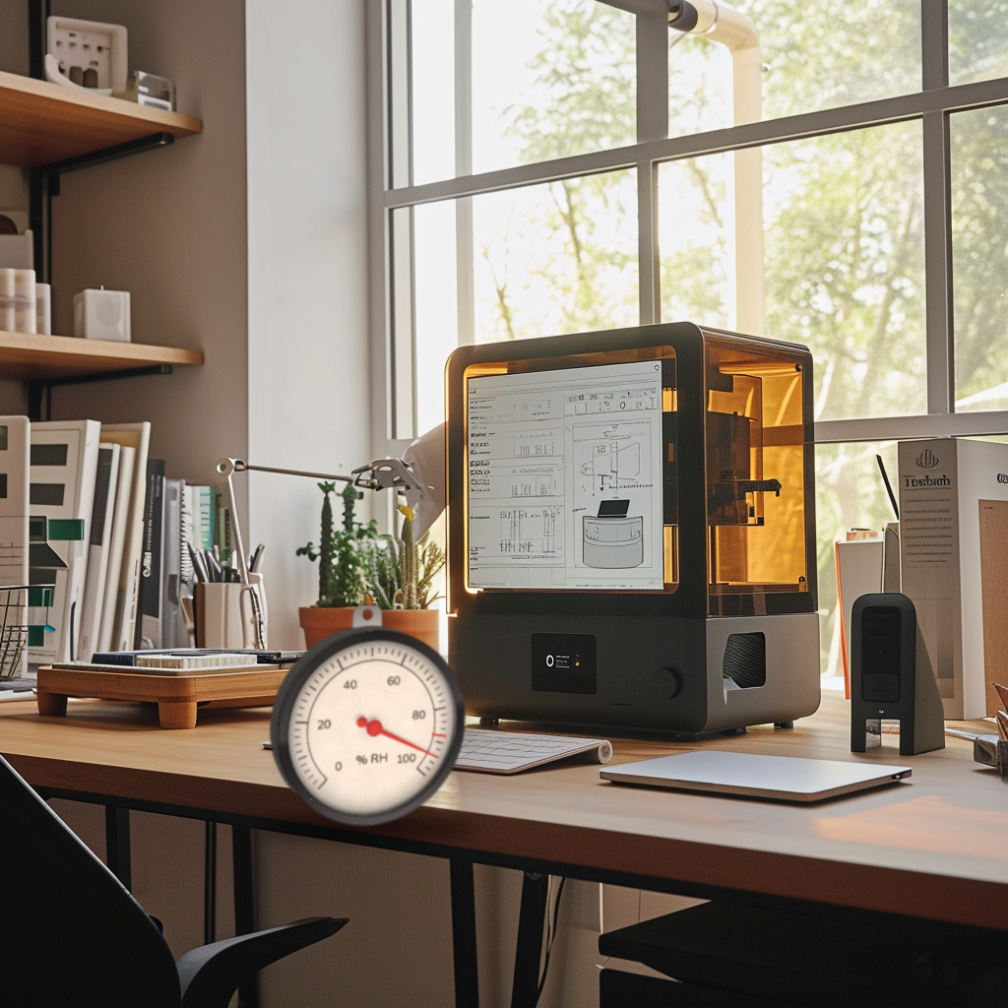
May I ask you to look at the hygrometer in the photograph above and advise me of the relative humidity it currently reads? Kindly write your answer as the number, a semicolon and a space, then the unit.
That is 94; %
